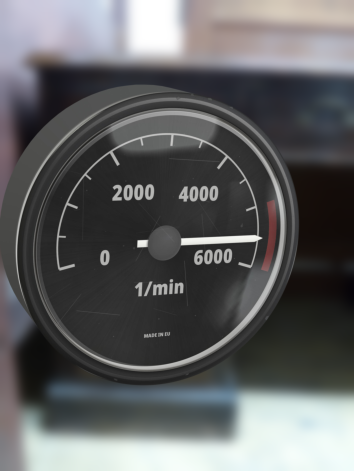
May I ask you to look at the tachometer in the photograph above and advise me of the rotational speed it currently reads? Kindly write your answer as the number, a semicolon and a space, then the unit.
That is 5500; rpm
